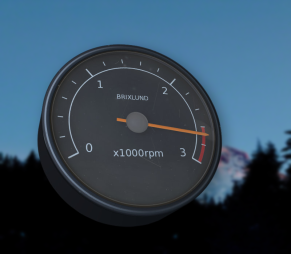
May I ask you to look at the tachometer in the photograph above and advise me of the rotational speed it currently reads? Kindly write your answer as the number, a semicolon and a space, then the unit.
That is 2700; rpm
